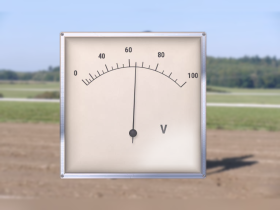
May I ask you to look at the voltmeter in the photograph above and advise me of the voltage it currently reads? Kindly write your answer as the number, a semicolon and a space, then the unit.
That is 65; V
